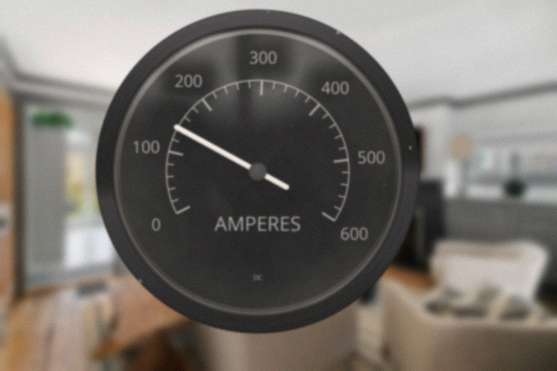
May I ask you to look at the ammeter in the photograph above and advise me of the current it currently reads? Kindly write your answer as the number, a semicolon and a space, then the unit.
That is 140; A
